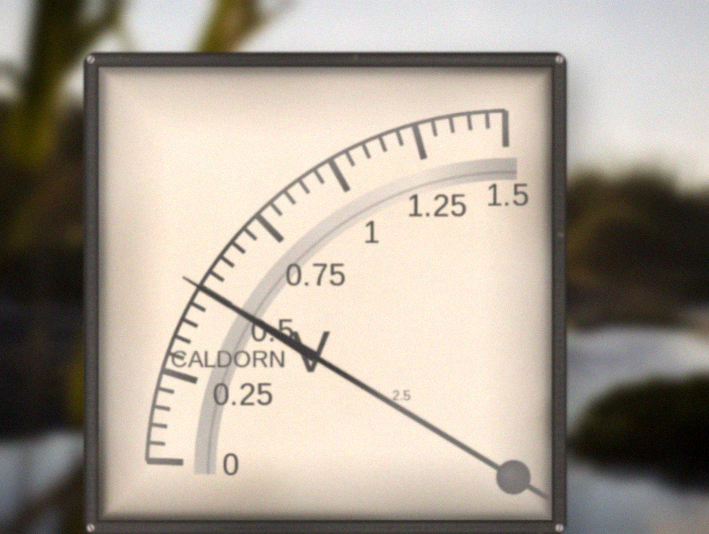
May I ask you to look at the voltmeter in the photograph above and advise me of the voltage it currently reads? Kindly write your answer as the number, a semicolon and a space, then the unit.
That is 0.5; V
